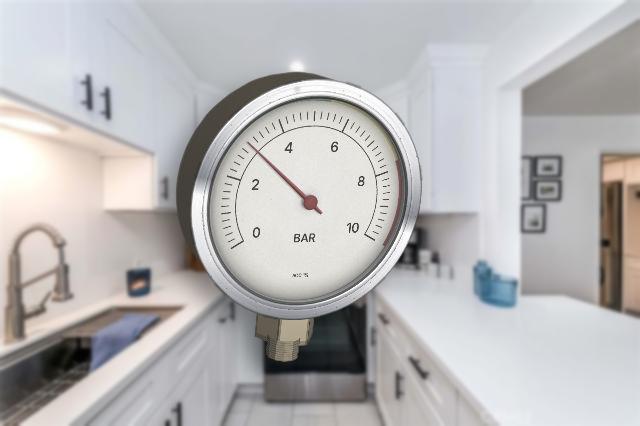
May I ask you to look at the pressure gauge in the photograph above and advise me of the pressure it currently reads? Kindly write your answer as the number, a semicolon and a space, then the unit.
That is 3; bar
